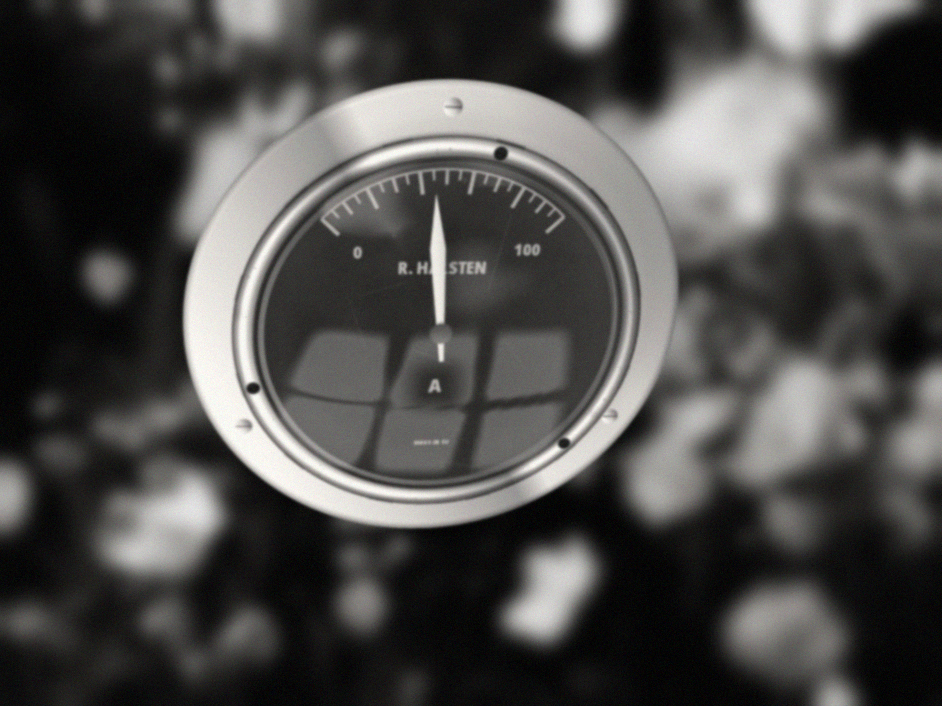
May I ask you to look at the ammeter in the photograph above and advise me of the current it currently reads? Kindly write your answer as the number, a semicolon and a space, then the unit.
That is 45; A
